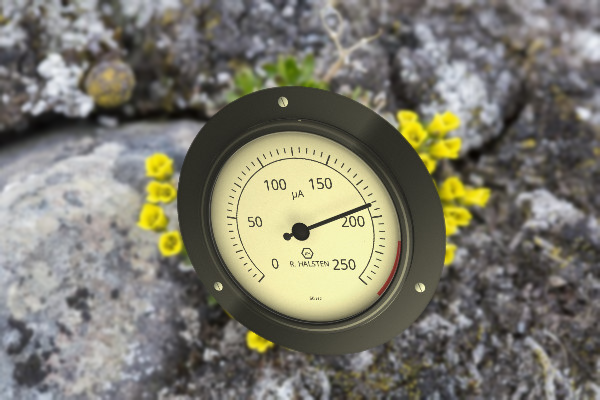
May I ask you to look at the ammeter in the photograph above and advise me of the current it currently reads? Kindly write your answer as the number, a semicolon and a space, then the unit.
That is 190; µA
